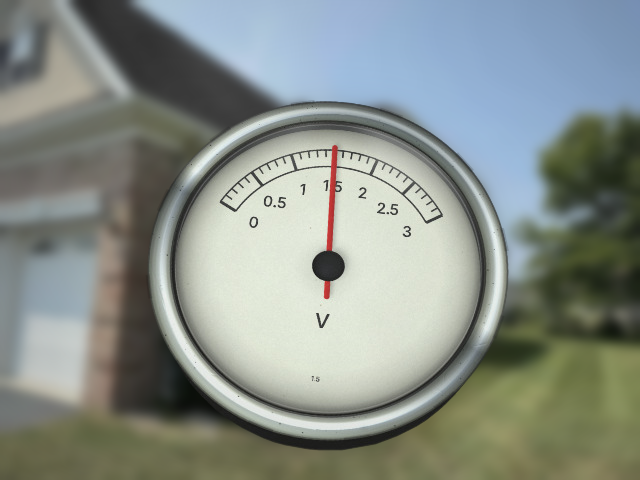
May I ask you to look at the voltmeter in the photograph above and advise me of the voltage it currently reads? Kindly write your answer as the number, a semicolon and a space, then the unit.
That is 1.5; V
